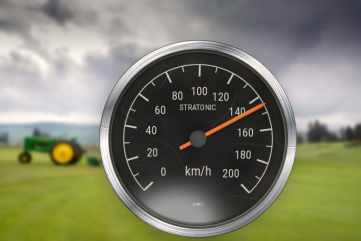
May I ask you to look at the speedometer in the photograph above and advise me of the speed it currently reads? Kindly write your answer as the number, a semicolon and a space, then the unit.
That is 145; km/h
